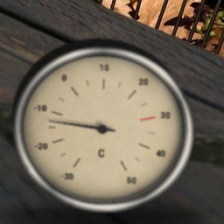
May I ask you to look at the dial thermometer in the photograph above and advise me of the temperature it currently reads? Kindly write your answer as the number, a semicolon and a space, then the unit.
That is -12.5; °C
